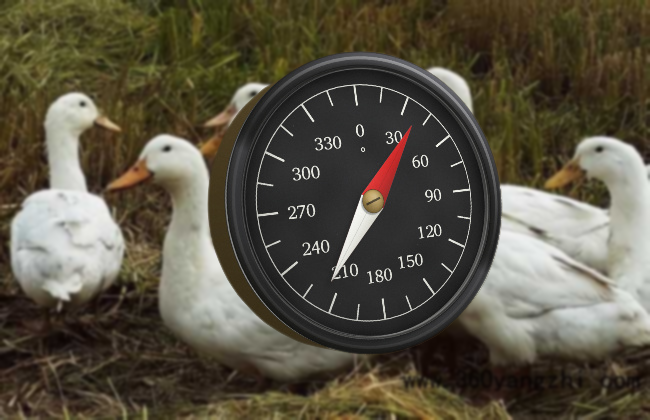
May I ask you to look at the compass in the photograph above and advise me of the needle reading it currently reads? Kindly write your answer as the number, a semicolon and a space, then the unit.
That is 37.5; °
